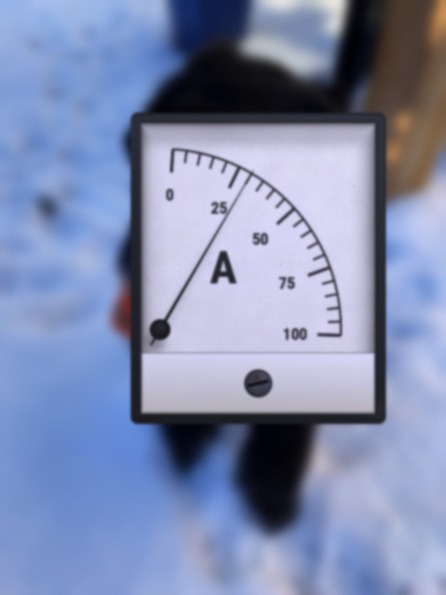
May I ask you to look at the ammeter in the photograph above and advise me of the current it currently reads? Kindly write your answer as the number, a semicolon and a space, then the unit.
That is 30; A
